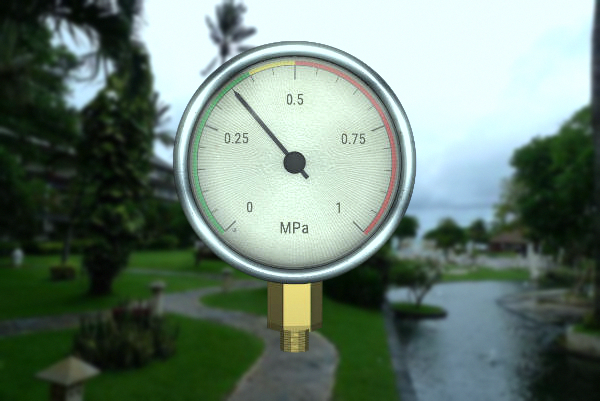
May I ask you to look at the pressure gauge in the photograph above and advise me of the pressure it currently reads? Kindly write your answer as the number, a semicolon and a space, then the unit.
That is 0.35; MPa
